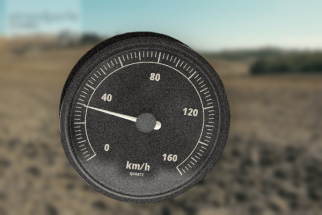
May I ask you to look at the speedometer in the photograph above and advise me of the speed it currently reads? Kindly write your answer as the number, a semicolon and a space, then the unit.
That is 30; km/h
